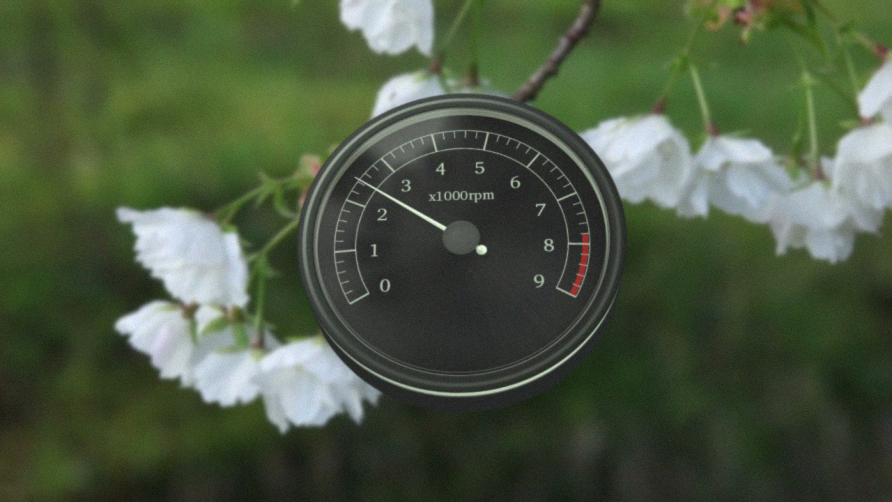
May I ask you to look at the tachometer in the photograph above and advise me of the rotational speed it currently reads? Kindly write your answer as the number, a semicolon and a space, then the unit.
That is 2400; rpm
